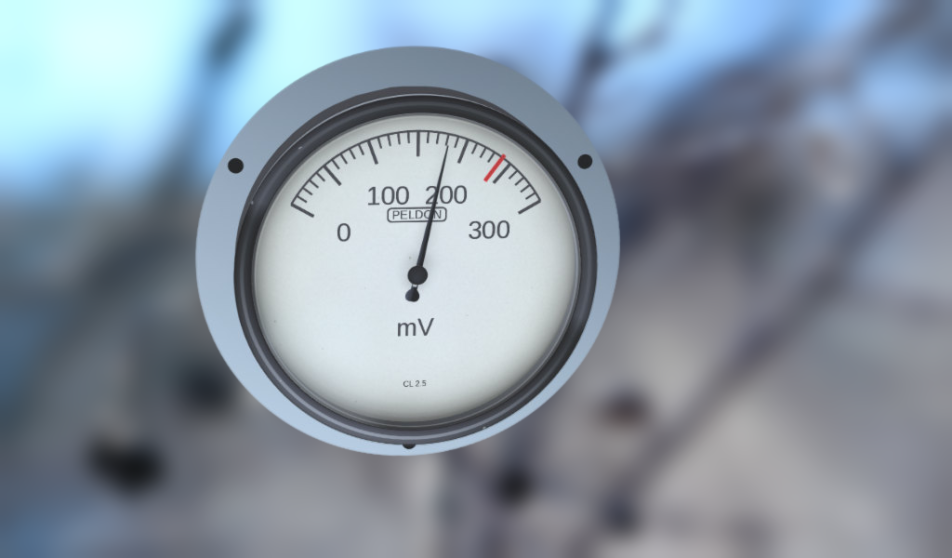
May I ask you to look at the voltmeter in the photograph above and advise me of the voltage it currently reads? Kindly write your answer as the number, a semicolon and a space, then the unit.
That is 180; mV
